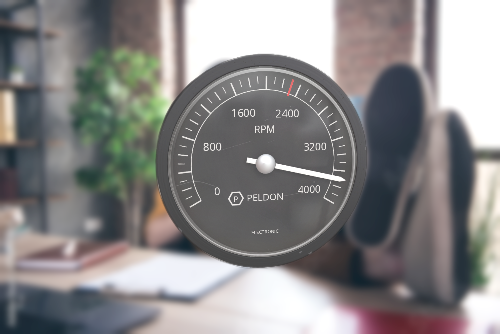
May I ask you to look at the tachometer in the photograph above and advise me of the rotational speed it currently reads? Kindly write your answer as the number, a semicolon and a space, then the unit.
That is 3700; rpm
